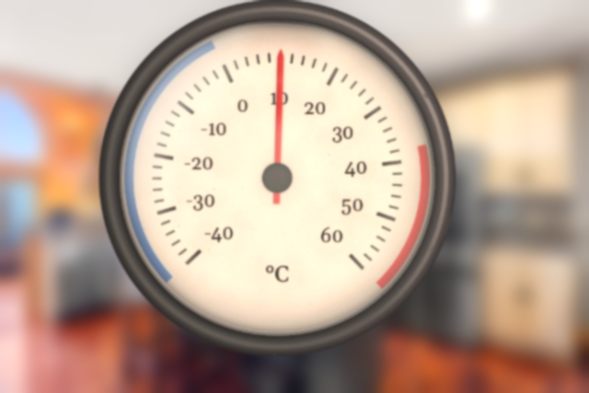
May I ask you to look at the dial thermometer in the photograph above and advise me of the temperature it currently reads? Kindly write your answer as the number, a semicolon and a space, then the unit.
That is 10; °C
